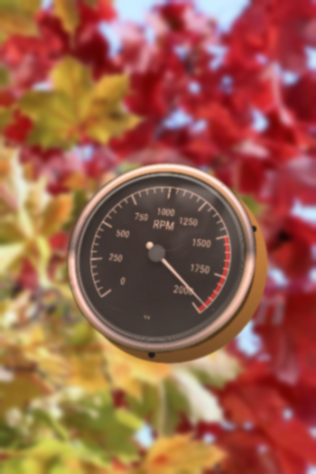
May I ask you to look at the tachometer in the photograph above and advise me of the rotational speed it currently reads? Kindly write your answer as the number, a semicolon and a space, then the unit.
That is 1950; rpm
